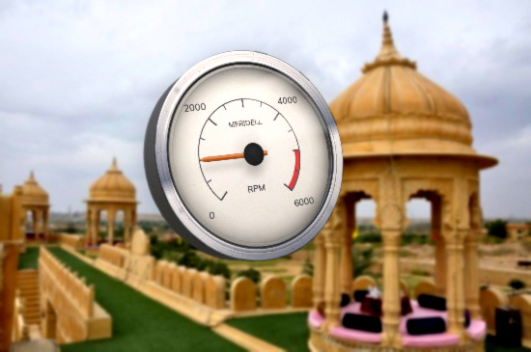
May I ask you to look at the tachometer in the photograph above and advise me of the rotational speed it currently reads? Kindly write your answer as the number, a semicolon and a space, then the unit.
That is 1000; rpm
